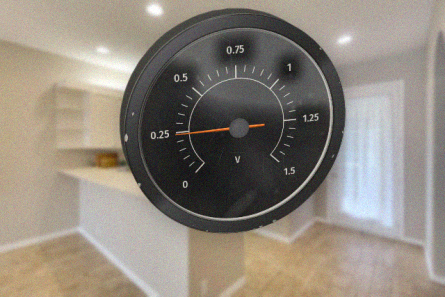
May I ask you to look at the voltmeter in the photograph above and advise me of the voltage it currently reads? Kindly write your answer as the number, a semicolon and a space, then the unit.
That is 0.25; V
